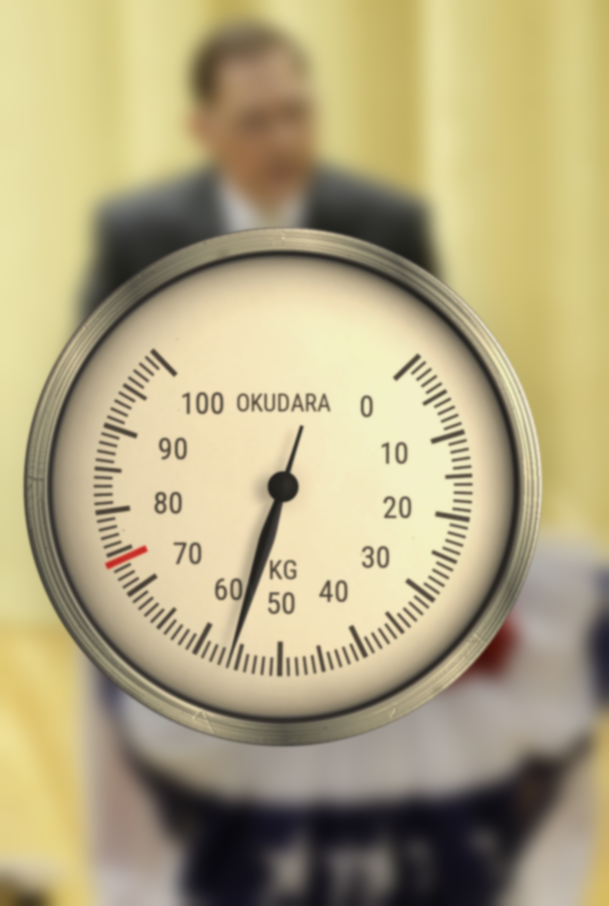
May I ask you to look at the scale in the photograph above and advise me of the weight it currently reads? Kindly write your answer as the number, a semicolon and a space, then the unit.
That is 56; kg
